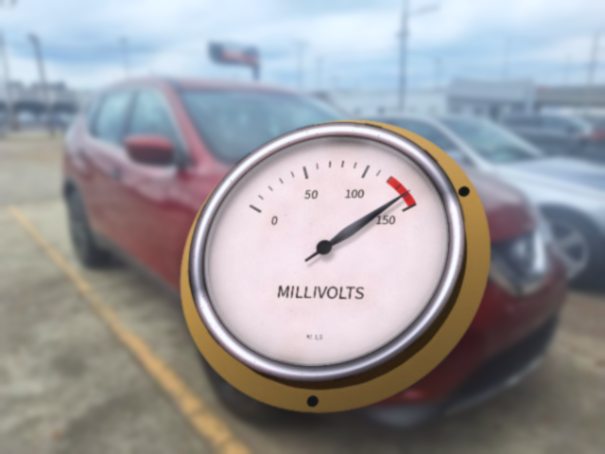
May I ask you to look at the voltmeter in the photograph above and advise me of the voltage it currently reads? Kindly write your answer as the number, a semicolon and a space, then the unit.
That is 140; mV
